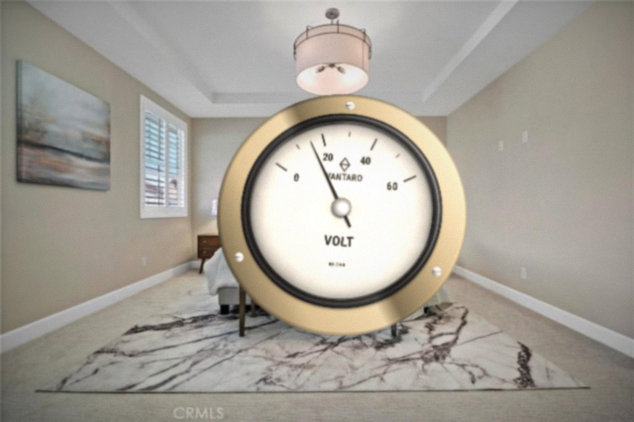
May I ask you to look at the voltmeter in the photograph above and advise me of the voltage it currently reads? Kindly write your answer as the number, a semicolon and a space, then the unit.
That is 15; V
